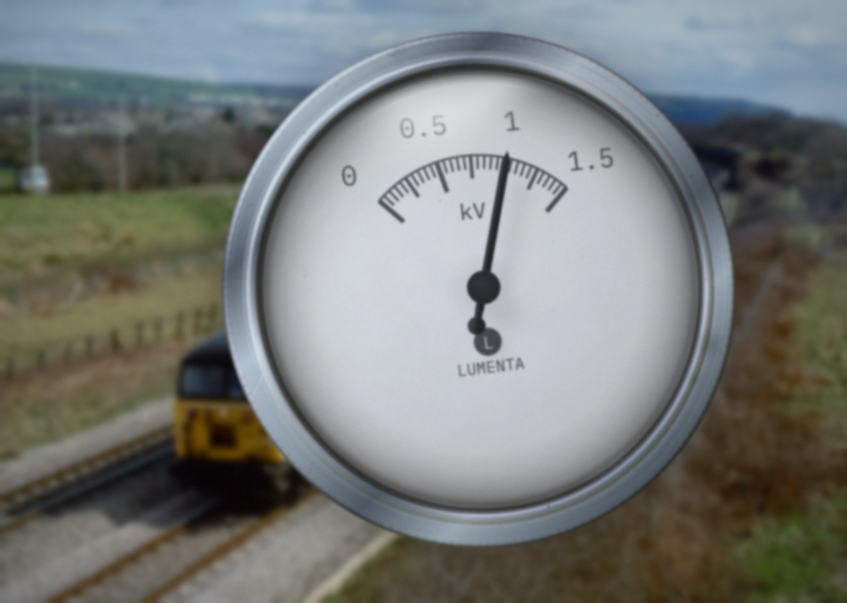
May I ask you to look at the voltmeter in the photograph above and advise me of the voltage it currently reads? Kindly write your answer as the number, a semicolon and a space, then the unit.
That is 1; kV
